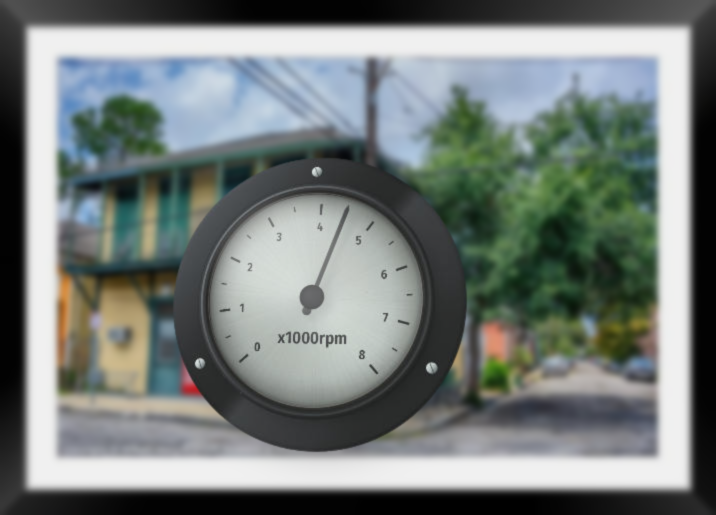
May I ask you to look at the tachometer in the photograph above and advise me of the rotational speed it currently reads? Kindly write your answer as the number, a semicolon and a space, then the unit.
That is 4500; rpm
